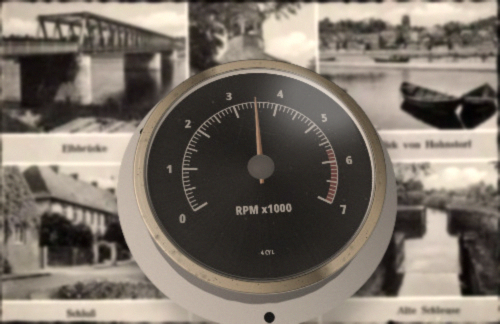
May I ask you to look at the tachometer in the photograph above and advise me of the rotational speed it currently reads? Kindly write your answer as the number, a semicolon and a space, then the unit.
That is 3500; rpm
